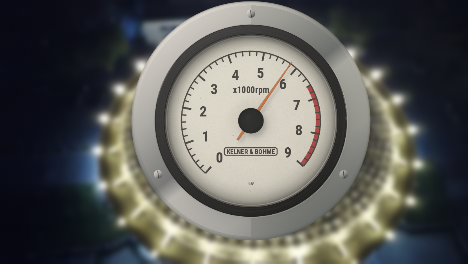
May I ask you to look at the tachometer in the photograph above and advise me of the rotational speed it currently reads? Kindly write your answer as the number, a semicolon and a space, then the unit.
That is 5800; rpm
